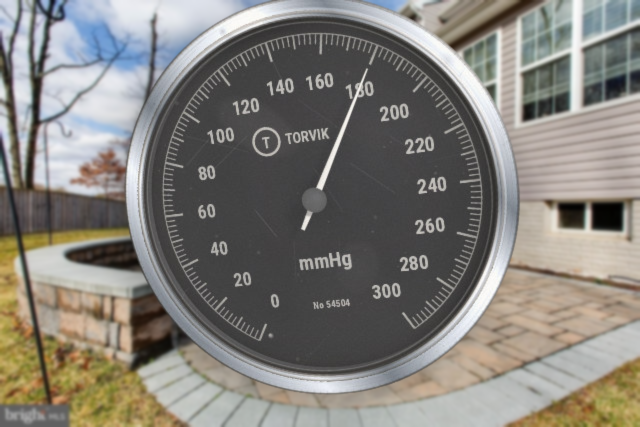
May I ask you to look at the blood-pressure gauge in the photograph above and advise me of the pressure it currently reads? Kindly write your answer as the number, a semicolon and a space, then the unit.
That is 180; mmHg
